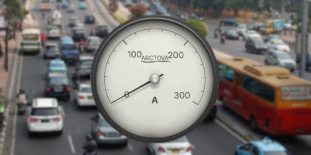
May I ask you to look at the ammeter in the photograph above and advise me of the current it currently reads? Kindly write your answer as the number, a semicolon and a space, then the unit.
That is 0; A
